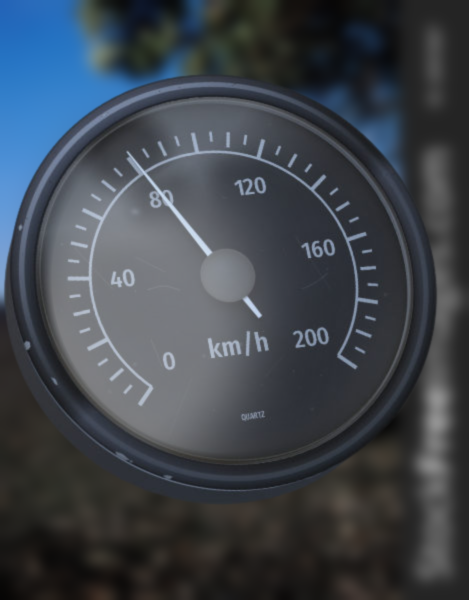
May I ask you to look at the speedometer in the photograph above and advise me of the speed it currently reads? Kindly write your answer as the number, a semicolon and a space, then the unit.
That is 80; km/h
